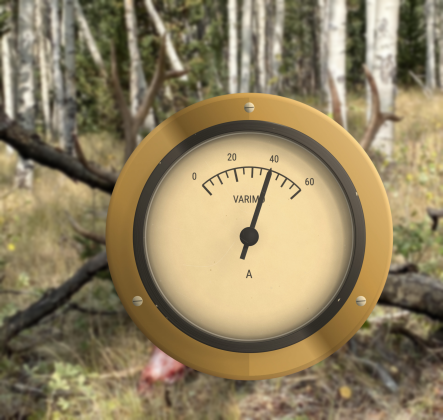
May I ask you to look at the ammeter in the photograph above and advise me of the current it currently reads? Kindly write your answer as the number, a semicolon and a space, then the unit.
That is 40; A
